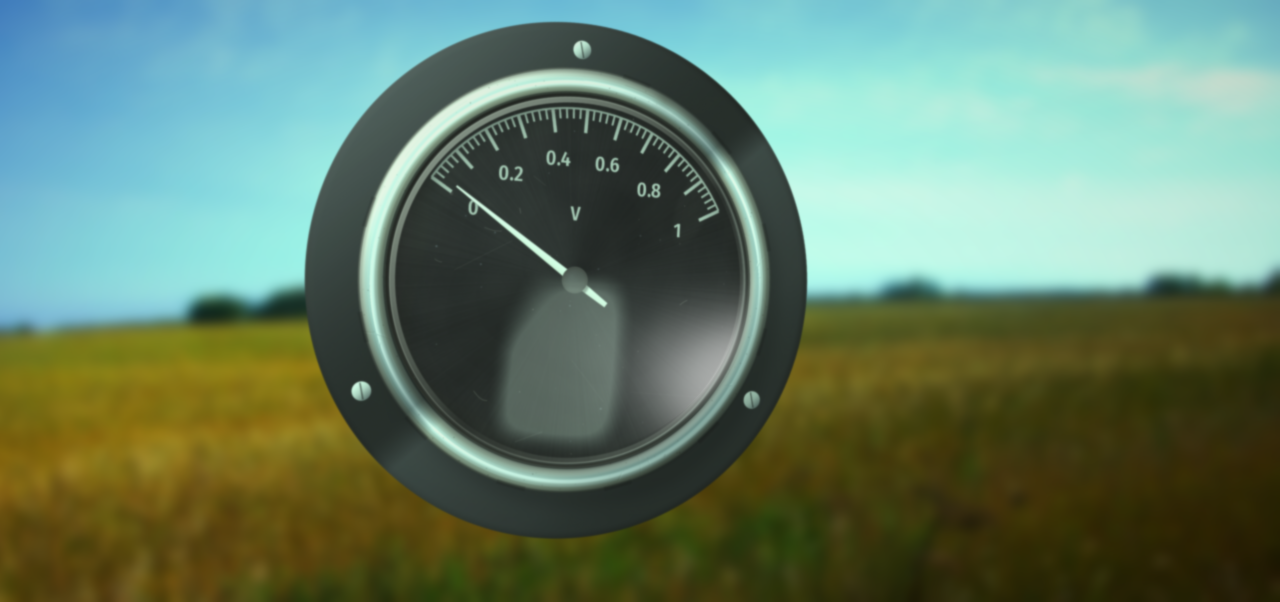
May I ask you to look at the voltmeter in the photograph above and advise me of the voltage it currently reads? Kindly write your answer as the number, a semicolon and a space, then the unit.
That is 0.02; V
